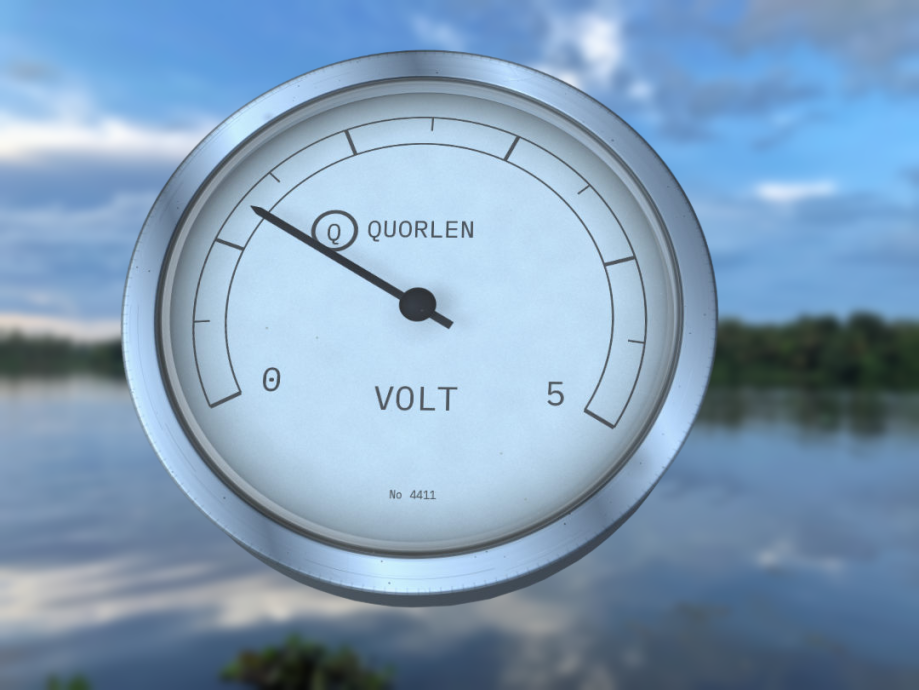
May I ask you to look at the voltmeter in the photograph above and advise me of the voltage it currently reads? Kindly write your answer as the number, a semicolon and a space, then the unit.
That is 1.25; V
